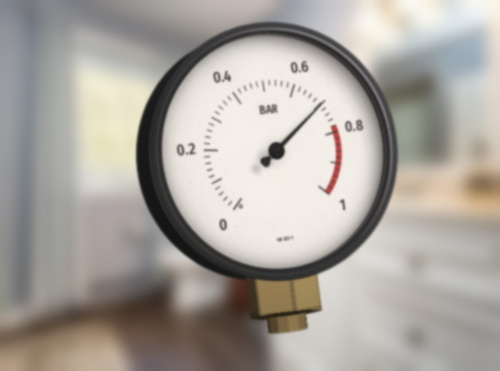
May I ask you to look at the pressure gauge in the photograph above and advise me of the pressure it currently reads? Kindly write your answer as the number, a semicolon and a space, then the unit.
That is 0.7; bar
